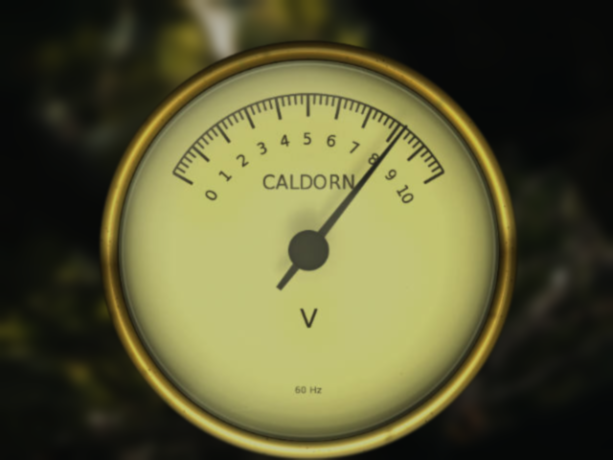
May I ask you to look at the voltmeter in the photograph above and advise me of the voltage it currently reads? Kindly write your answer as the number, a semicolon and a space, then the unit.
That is 8.2; V
